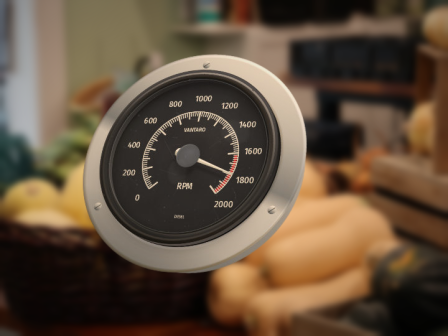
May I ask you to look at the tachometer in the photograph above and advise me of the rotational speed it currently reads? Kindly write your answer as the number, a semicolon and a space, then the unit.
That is 1800; rpm
